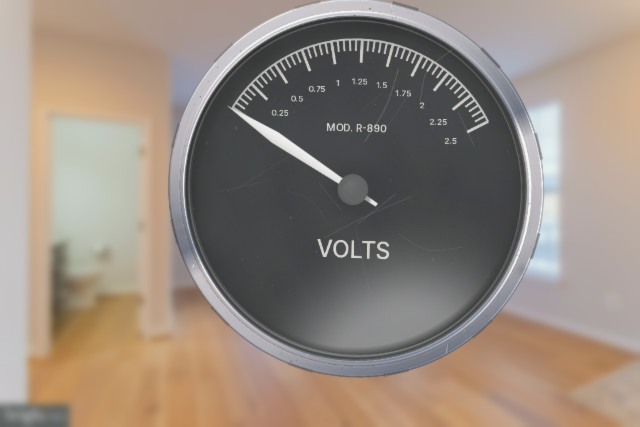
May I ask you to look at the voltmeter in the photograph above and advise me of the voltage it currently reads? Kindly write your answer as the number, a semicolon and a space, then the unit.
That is 0; V
